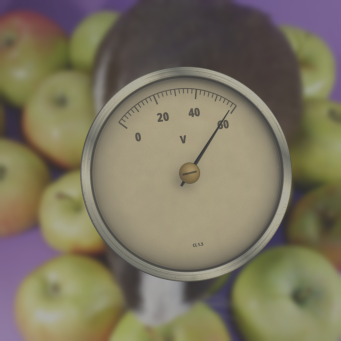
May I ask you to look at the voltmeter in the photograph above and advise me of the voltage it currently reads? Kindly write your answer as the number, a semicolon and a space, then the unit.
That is 58; V
